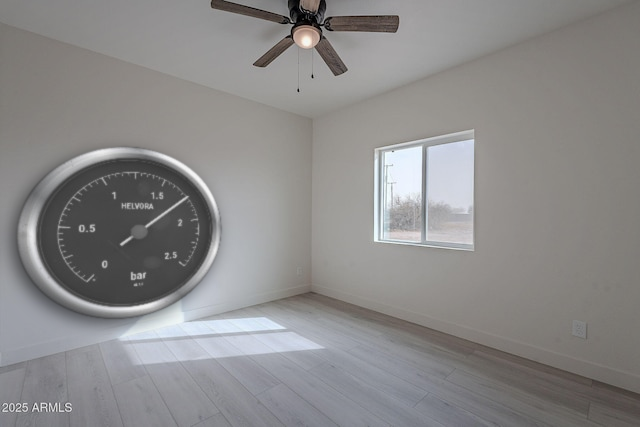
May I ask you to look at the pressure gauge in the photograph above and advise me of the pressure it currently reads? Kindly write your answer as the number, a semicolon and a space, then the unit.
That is 1.75; bar
